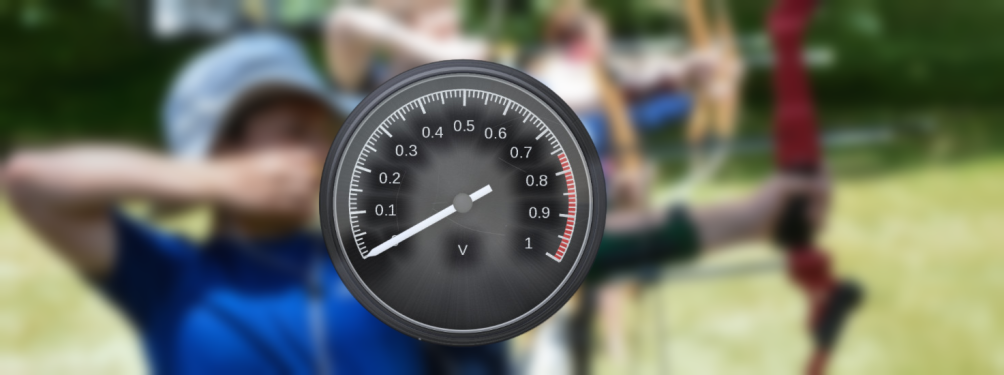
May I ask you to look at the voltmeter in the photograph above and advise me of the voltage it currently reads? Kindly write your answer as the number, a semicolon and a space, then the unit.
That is 0; V
